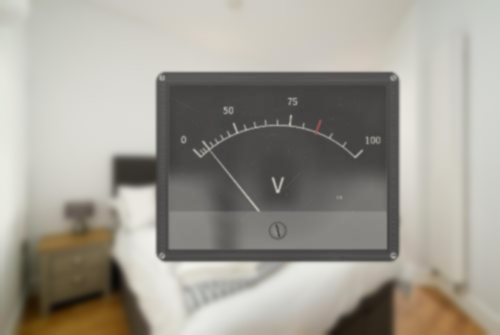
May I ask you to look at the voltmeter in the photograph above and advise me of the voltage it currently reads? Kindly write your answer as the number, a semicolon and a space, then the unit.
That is 25; V
